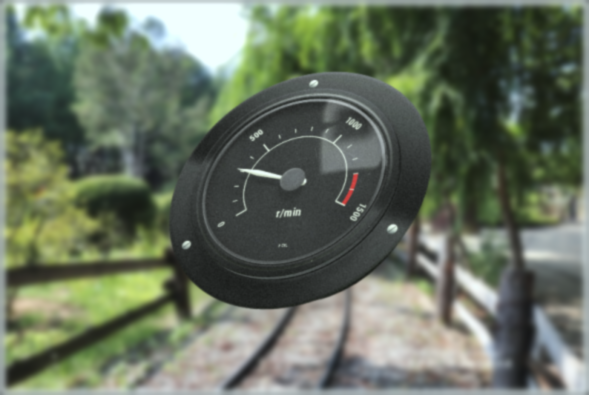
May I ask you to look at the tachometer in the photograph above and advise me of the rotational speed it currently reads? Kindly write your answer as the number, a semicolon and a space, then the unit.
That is 300; rpm
